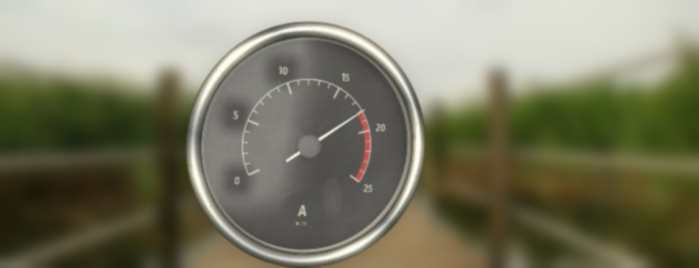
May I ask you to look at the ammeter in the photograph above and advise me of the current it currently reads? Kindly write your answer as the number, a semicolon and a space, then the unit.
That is 18; A
